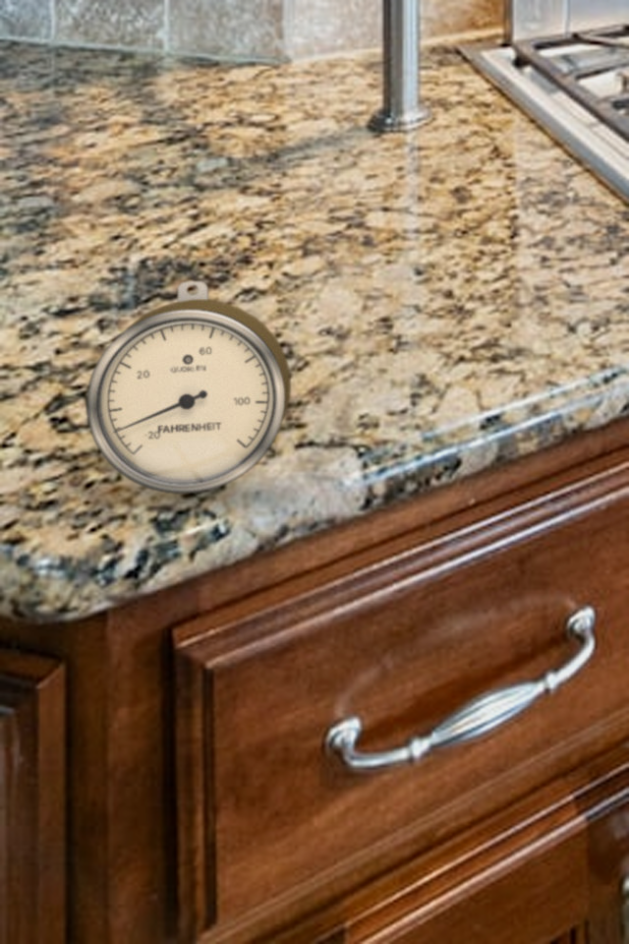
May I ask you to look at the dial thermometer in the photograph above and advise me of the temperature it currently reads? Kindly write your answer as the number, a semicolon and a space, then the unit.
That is -8; °F
